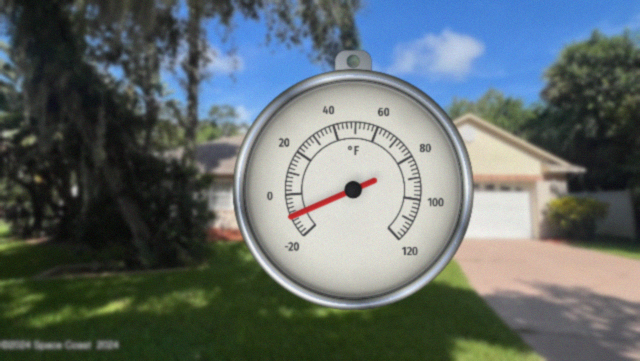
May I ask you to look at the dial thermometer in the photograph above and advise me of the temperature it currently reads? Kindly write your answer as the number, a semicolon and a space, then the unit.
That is -10; °F
